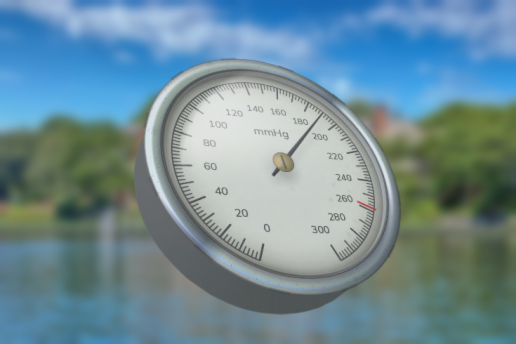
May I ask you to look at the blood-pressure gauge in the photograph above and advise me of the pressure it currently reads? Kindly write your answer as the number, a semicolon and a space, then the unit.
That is 190; mmHg
